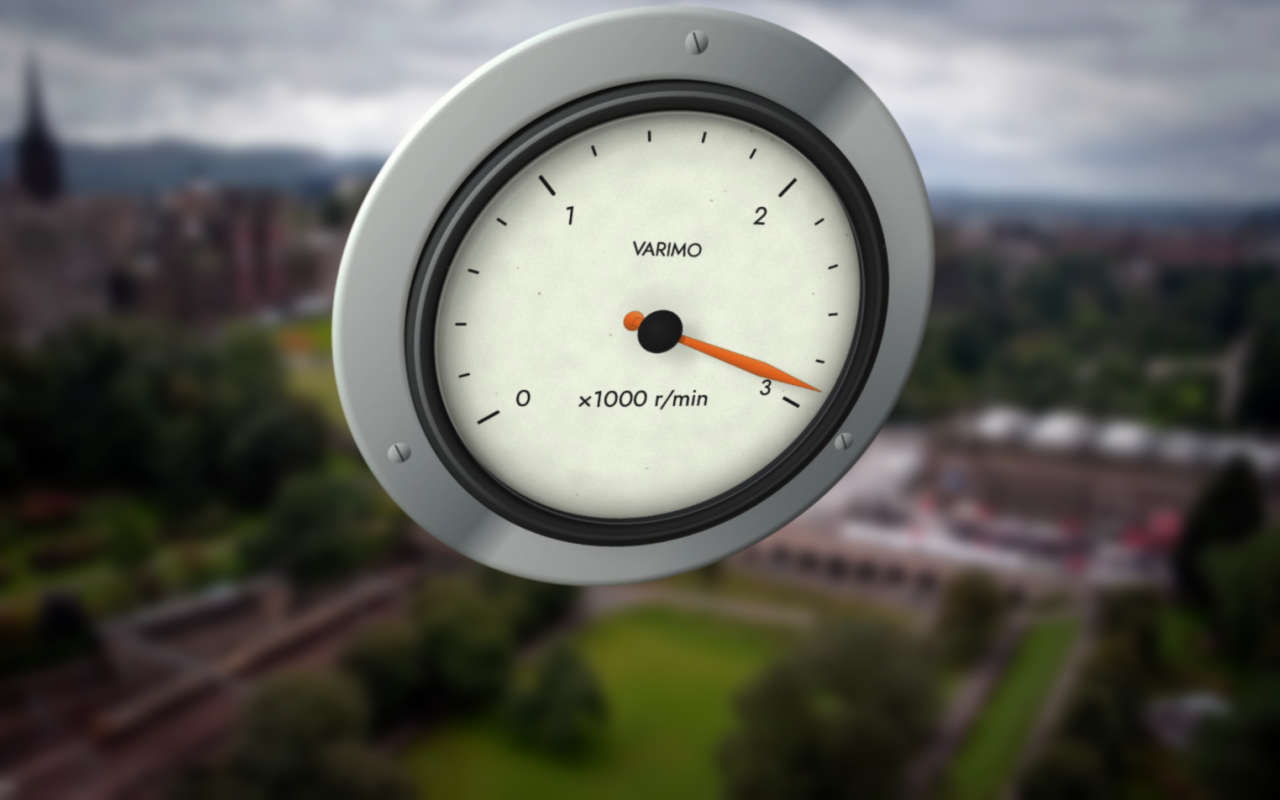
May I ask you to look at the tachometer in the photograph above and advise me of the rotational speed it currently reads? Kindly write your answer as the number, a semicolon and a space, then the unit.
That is 2900; rpm
